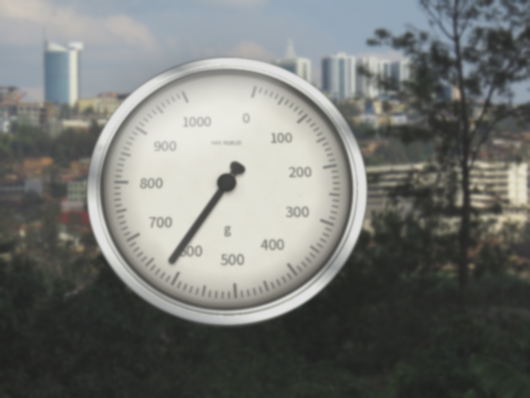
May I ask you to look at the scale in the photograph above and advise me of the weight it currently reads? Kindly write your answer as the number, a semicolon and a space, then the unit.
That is 620; g
